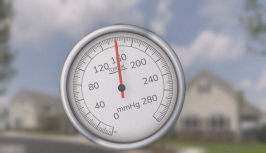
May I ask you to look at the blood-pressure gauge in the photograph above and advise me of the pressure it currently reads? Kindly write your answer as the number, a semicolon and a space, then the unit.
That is 160; mmHg
